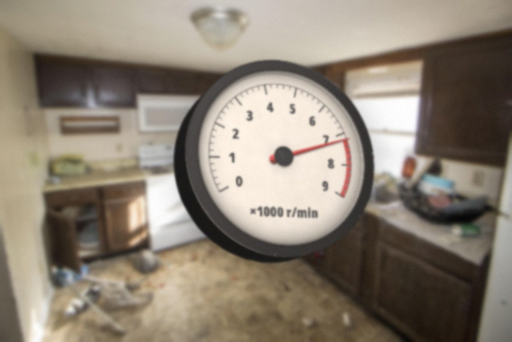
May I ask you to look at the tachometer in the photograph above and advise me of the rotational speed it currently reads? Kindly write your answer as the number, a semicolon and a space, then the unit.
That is 7200; rpm
